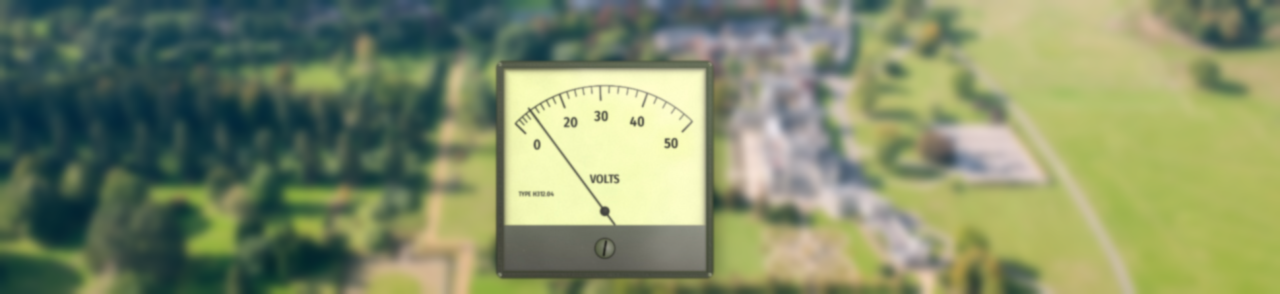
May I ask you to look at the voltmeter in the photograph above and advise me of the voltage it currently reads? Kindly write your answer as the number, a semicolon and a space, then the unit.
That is 10; V
